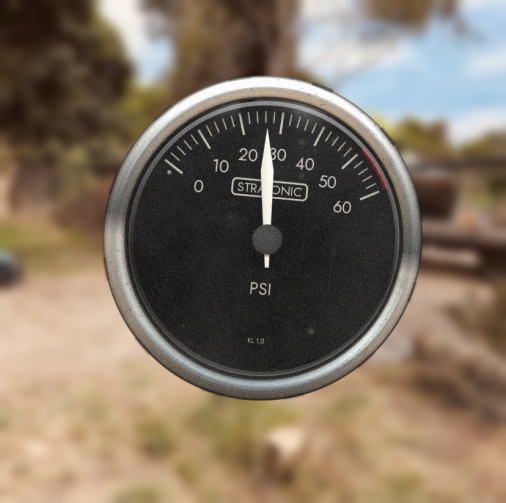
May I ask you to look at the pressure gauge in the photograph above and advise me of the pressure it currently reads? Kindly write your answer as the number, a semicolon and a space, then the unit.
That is 26; psi
